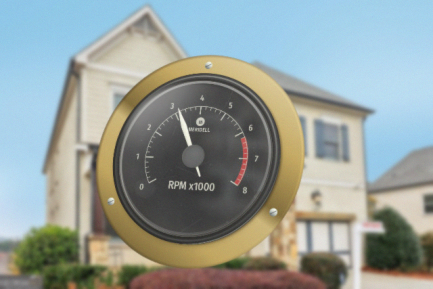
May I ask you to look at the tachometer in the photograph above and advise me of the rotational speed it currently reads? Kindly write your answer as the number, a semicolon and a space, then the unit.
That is 3200; rpm
